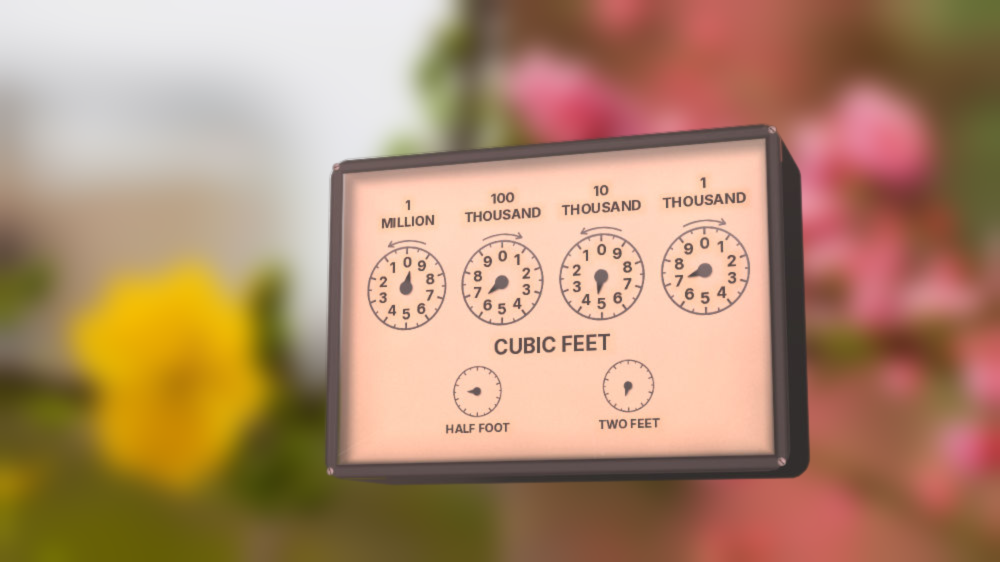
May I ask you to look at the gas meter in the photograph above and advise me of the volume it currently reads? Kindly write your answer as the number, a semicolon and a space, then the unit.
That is 964700; ft³
